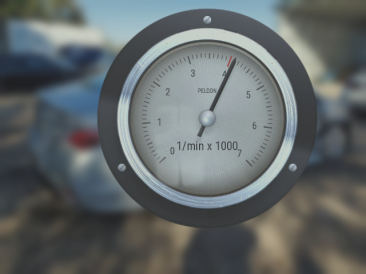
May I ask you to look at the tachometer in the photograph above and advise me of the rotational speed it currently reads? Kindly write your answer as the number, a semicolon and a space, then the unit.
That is 4100; rpm
